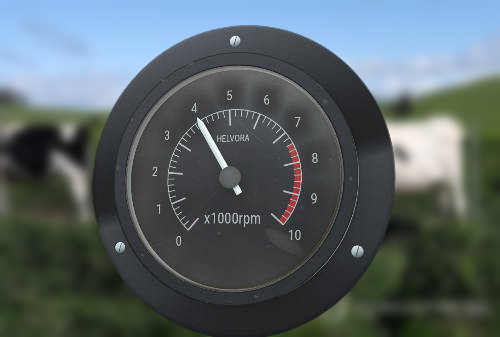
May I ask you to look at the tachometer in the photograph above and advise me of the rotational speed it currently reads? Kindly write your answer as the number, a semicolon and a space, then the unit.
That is 4000; rpm
